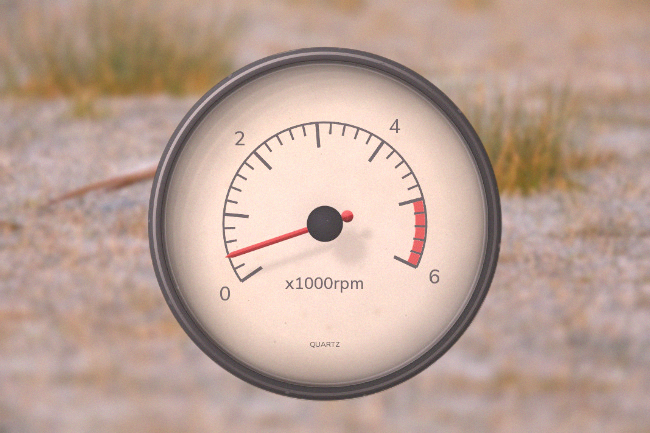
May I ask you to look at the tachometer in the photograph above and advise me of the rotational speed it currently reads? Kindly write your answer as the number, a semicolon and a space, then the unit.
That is 400; rpm
